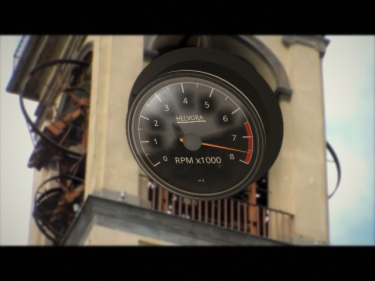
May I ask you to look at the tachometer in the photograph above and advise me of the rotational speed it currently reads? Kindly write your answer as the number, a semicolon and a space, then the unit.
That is 7500; rpm
